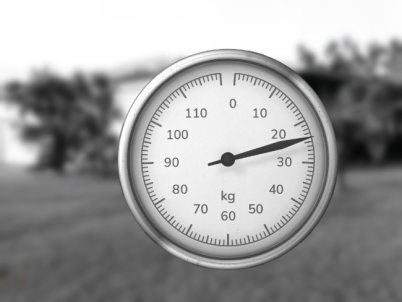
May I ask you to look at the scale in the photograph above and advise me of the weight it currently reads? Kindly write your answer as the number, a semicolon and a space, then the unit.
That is 24; kg
